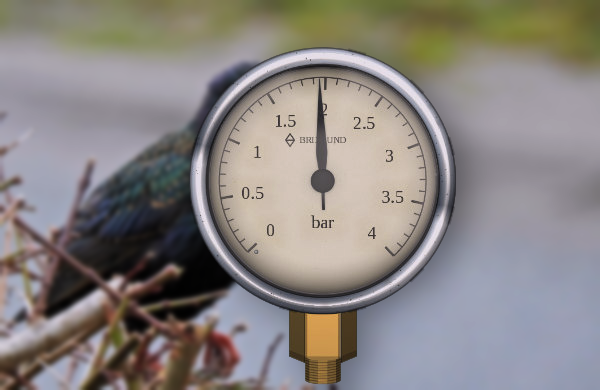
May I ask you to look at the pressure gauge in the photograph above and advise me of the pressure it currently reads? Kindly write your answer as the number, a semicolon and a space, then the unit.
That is 1.95; bar
